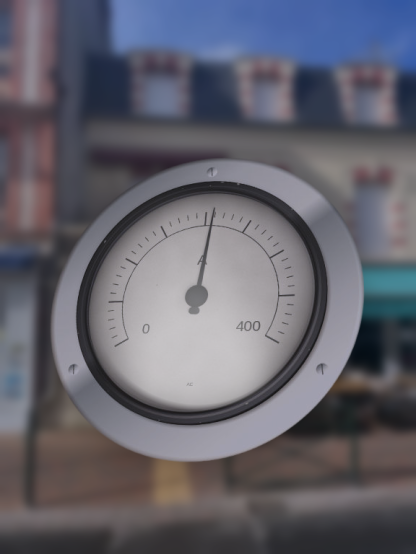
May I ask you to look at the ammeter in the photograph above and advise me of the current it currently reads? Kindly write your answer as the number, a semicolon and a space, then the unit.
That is 210; A
